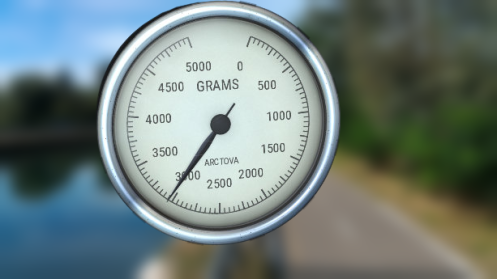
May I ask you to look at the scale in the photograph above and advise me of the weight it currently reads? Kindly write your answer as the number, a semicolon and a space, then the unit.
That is 3050; g
